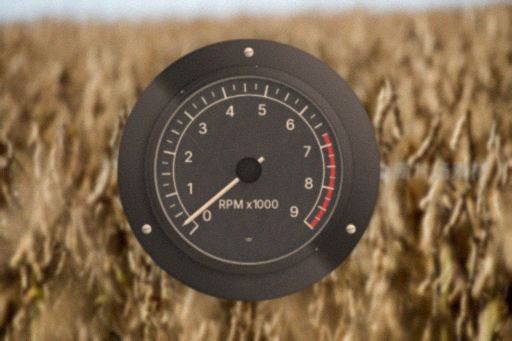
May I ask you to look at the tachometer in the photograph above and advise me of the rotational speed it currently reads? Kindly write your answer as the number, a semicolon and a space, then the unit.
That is 250; rpm
